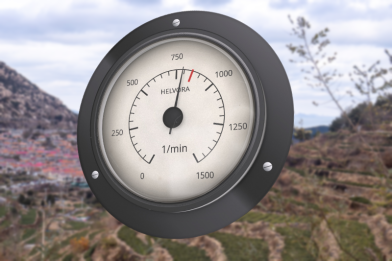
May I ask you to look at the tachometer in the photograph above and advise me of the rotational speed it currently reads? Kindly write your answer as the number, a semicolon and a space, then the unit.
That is 800; rpm
